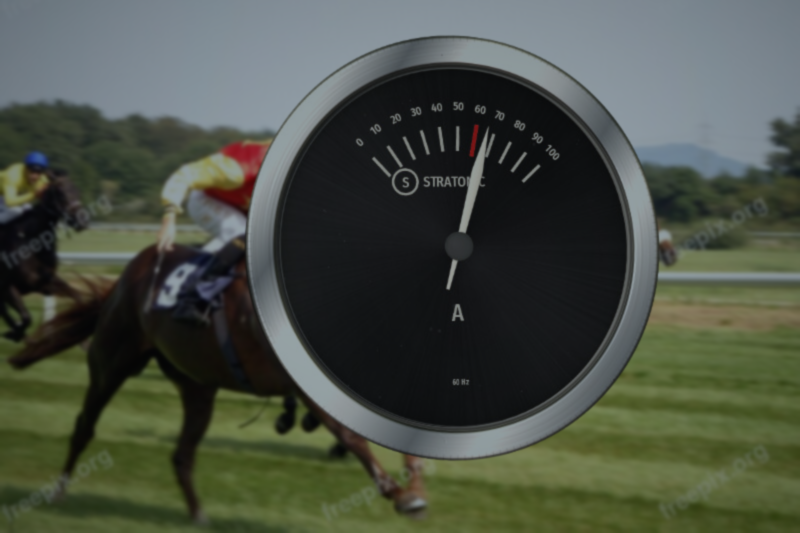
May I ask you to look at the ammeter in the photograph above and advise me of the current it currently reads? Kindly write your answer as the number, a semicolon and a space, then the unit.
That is 65; A
